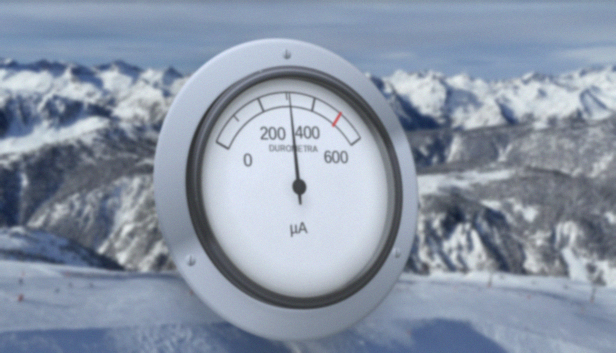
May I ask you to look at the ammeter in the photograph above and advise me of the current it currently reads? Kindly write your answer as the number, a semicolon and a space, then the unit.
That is 300; µA
